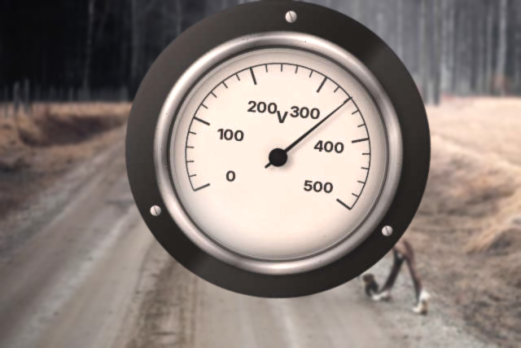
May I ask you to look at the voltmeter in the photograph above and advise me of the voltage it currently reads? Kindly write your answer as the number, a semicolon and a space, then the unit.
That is 340; V
